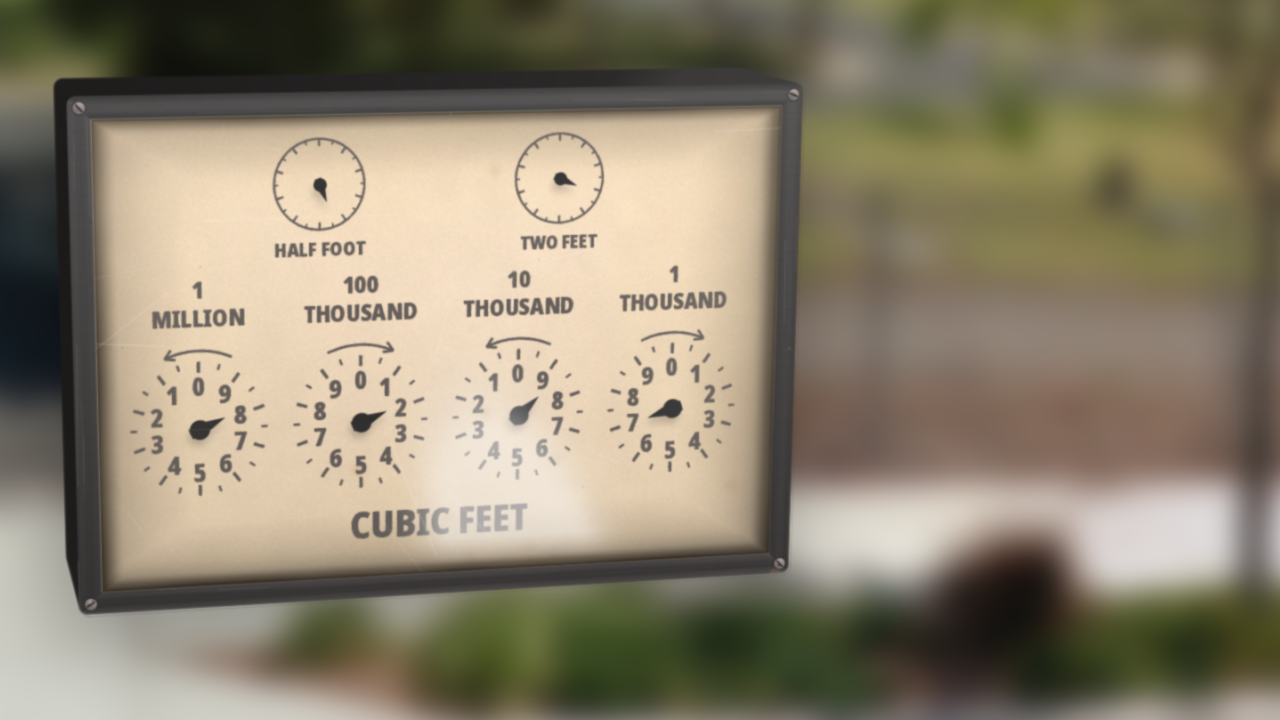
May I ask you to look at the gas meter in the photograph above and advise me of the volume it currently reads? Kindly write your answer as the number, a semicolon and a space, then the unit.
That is 818700; ft³
